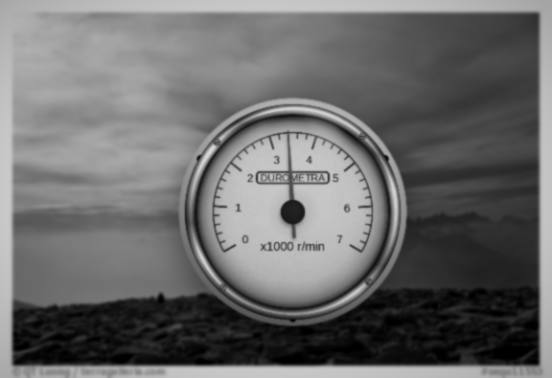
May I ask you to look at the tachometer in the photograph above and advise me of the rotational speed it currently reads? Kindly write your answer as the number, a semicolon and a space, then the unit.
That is 3400; rpm
